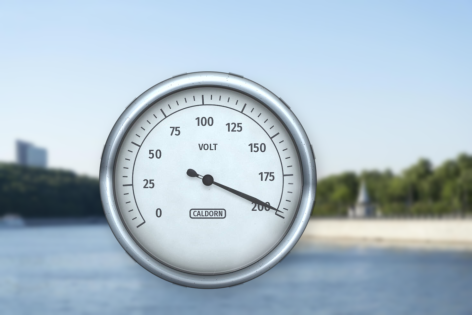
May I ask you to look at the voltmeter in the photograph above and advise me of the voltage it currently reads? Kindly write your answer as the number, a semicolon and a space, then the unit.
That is 197.5; V
